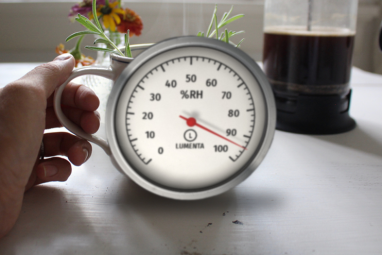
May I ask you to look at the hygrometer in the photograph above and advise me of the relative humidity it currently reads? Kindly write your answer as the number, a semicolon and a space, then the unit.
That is 94; %
